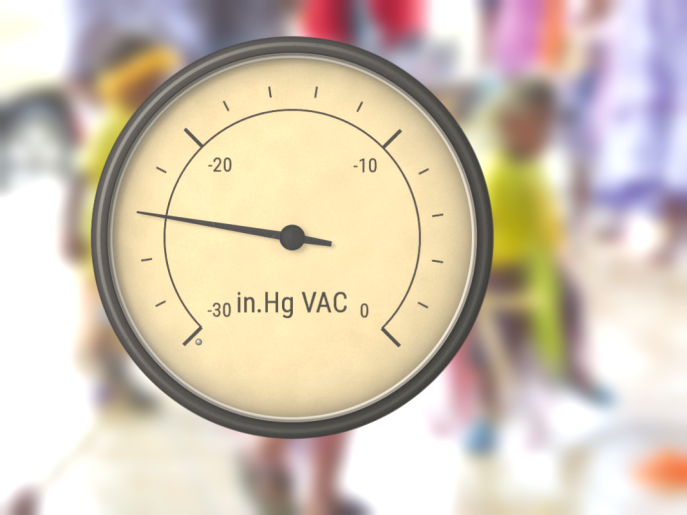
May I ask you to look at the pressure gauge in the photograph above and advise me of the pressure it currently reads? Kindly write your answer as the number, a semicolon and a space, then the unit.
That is -24; inHg
